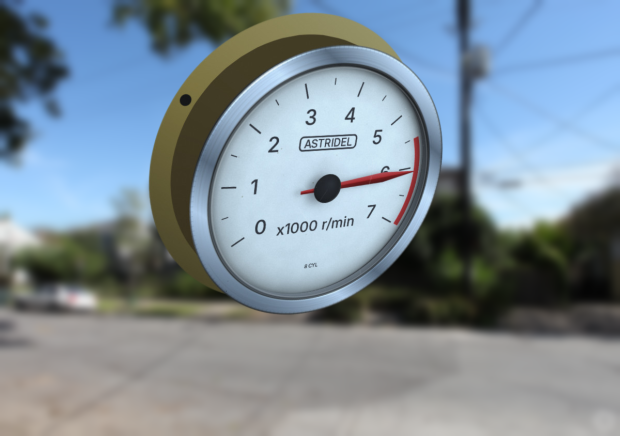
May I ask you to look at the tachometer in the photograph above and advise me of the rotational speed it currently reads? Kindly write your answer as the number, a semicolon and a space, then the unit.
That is 6000; rpm
